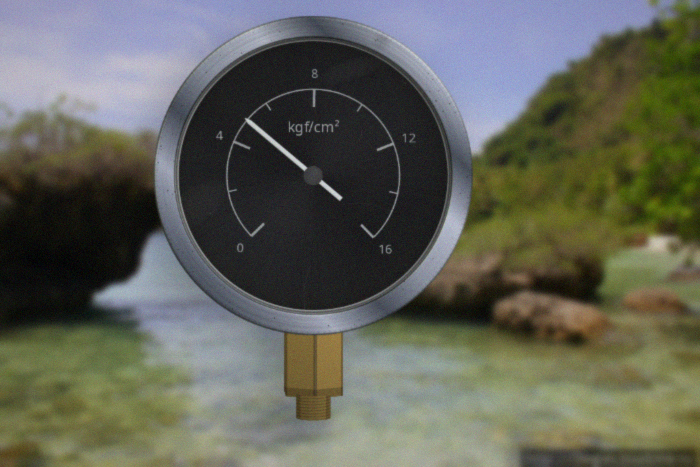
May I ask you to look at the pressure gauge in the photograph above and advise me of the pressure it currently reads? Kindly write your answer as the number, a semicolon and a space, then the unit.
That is 5; kg/cm²
